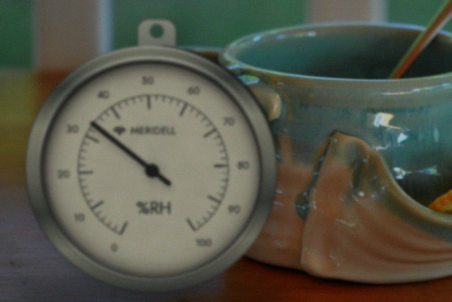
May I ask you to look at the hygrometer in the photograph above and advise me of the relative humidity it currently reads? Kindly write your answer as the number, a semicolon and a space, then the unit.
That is 34; %
